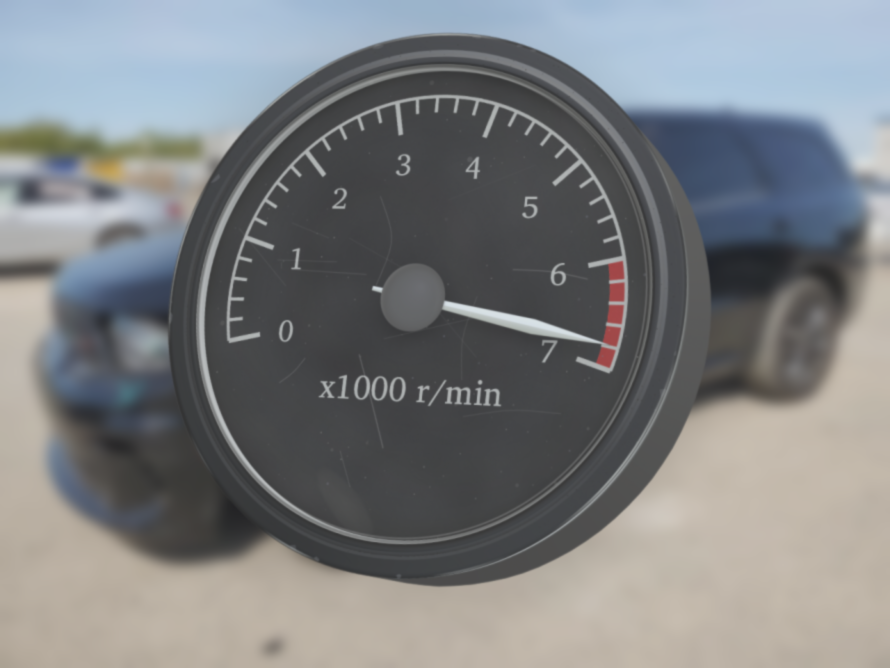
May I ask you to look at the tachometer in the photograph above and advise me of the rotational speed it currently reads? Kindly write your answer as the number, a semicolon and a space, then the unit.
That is 6800; rpm
